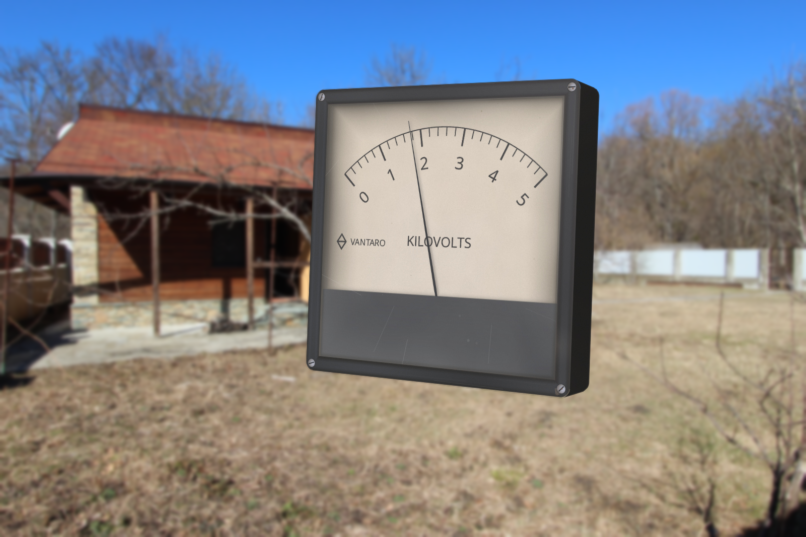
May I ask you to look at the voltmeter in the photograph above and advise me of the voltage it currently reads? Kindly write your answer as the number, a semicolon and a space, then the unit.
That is 1.8; kV
